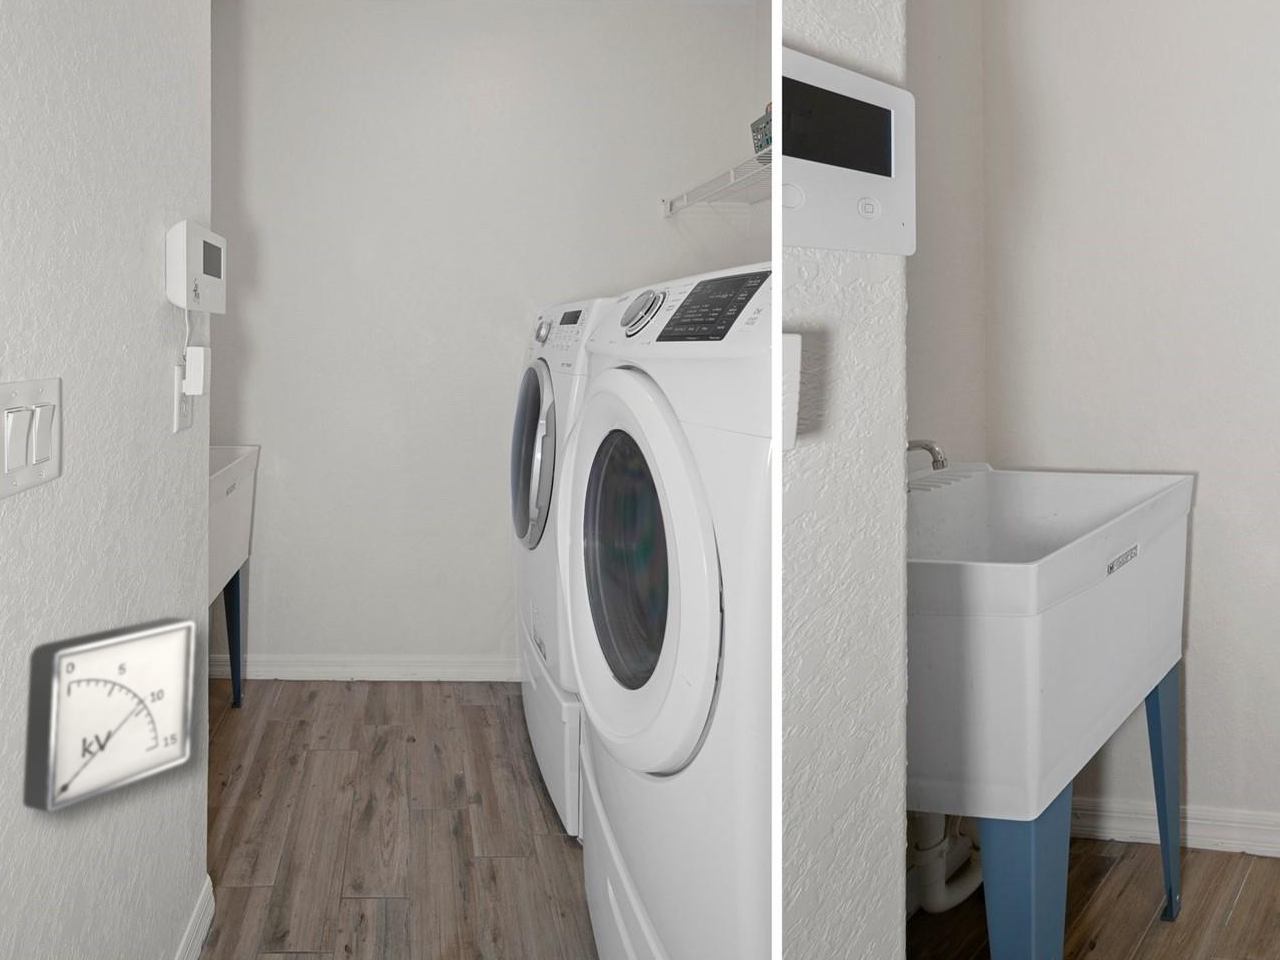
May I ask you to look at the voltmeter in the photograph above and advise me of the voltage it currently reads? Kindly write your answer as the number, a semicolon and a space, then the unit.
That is 9; kV
